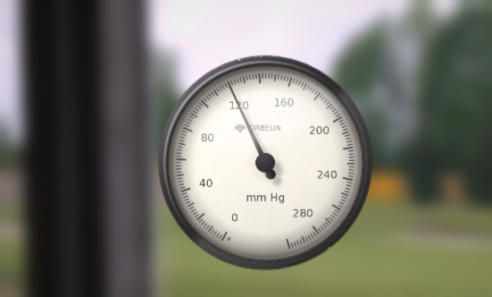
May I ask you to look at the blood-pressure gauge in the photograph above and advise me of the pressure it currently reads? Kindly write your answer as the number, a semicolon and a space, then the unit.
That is 120; mmHg
